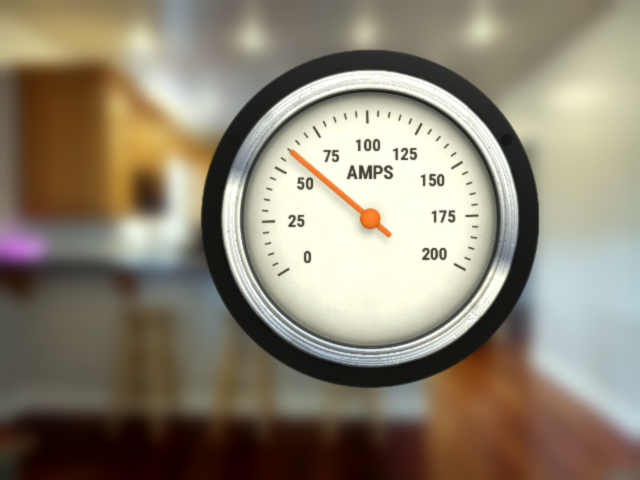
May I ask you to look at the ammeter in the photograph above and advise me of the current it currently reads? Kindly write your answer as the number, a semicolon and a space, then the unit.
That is 60; A
